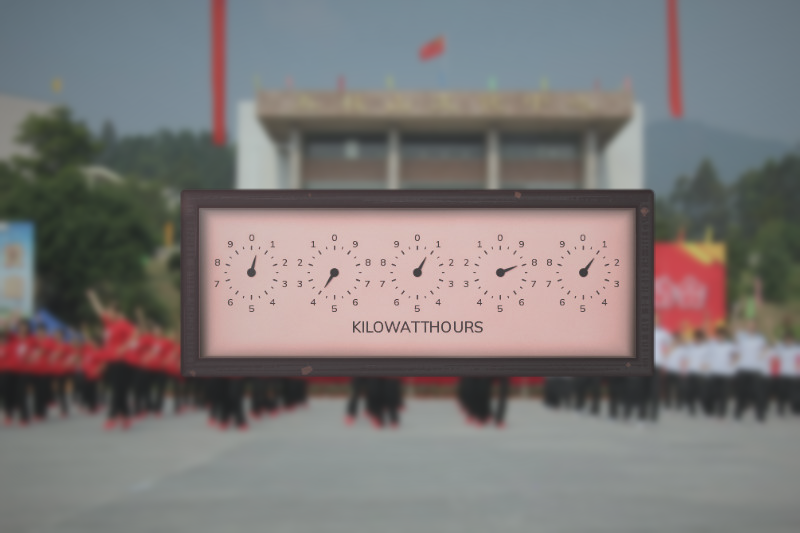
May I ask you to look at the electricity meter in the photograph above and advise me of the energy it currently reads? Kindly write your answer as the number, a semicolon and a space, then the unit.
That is 4081; kWh
